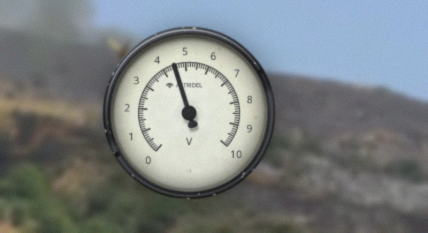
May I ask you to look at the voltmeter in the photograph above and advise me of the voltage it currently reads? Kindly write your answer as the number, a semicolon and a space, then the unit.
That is 4.5; V
